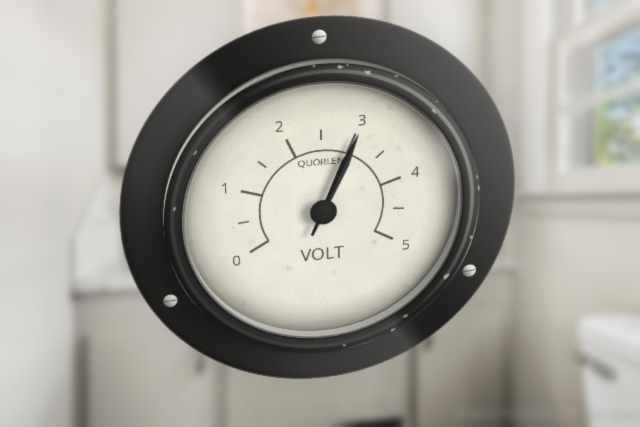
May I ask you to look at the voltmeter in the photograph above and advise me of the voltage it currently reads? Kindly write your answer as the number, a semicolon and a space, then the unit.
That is 3; V
